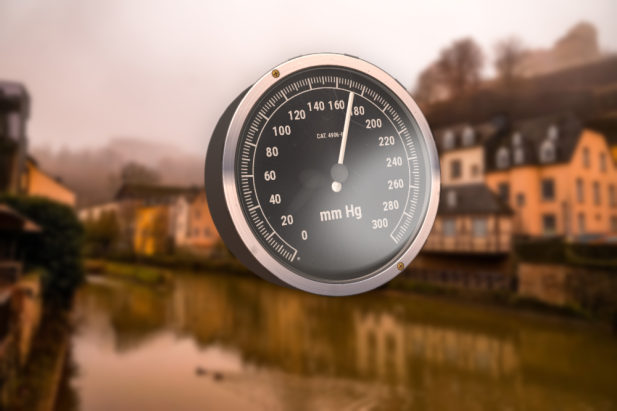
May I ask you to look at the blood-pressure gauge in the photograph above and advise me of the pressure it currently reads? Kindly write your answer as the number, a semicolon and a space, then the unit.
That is 170; mmHg
